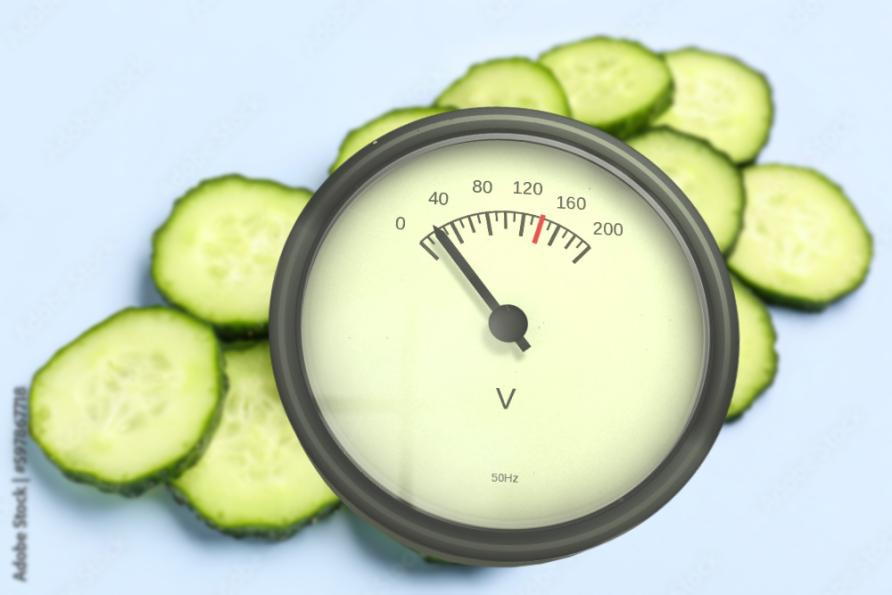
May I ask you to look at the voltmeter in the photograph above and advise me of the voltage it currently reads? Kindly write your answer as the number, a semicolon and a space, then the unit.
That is 20; V
